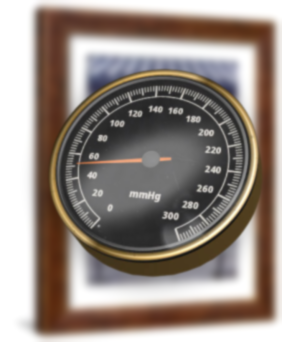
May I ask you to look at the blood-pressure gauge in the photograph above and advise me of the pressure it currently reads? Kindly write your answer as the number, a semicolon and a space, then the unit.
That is 50; mmHg
